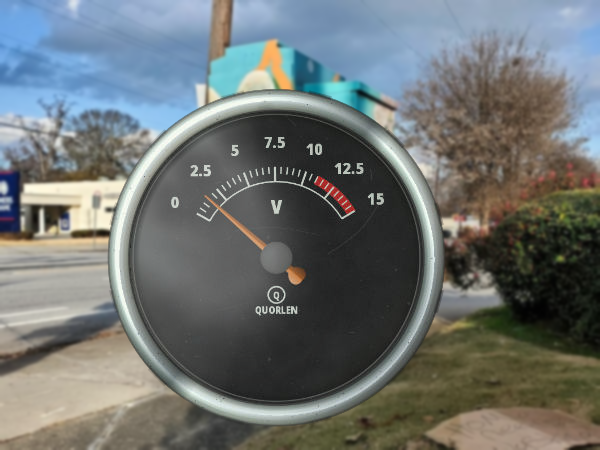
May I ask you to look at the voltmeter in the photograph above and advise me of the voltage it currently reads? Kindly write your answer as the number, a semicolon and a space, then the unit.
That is 1.5; V
